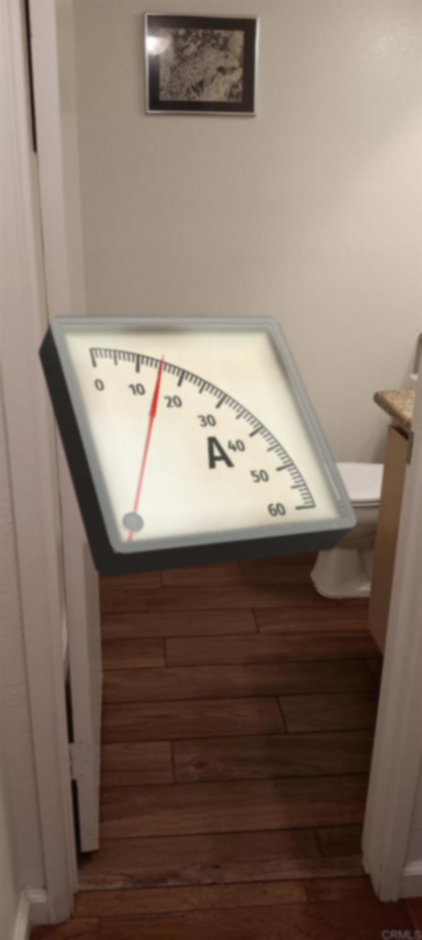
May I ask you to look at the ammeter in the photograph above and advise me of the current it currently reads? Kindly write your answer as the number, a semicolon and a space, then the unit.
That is 15; A
